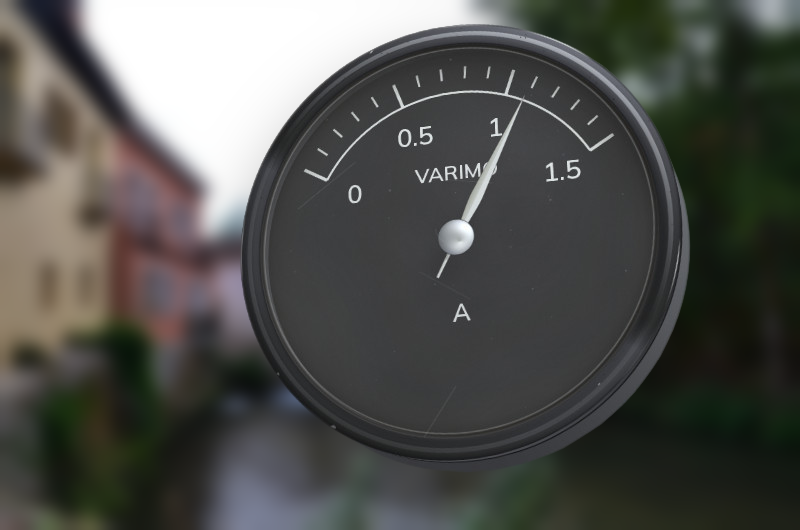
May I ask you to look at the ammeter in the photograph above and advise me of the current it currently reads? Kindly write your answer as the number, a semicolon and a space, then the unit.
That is 1.1; A
